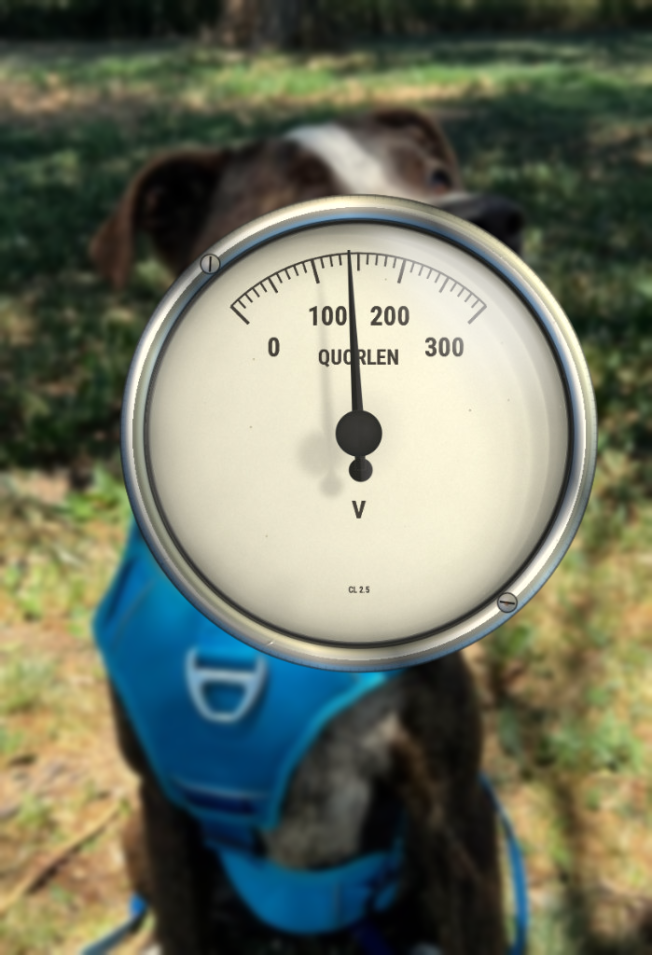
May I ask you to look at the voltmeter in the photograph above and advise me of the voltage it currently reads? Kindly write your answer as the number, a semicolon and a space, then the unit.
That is 140; V
